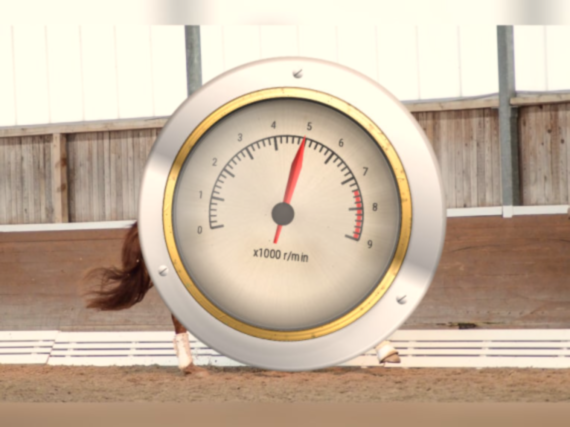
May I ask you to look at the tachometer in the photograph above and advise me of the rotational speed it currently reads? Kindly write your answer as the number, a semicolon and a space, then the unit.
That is 5000; rpm
